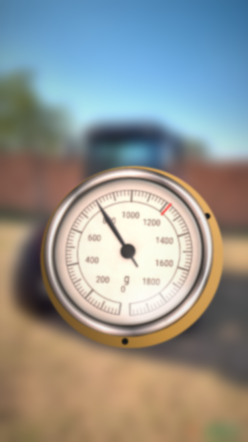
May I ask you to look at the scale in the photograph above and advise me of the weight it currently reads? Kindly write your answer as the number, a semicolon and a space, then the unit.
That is 800; g
